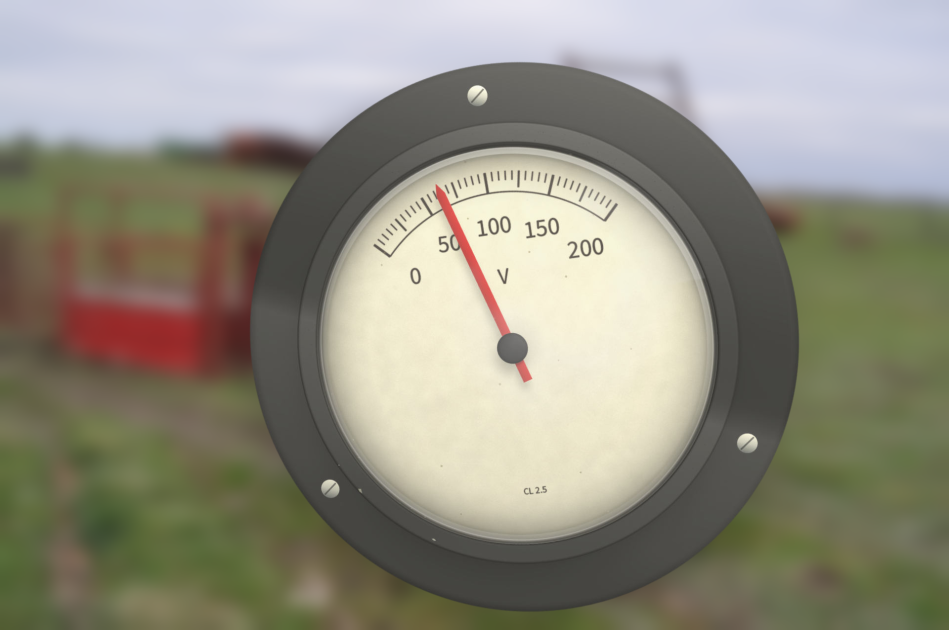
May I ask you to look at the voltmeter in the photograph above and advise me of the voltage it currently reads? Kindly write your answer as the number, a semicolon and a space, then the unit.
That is 65; V
